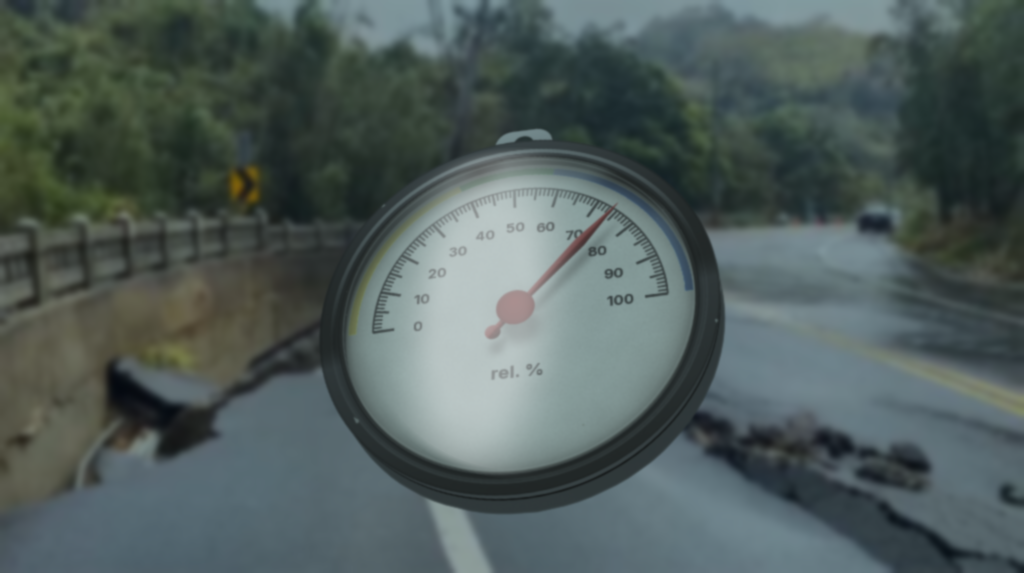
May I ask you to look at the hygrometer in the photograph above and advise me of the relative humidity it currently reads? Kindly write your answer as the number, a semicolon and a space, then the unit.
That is 75; %
